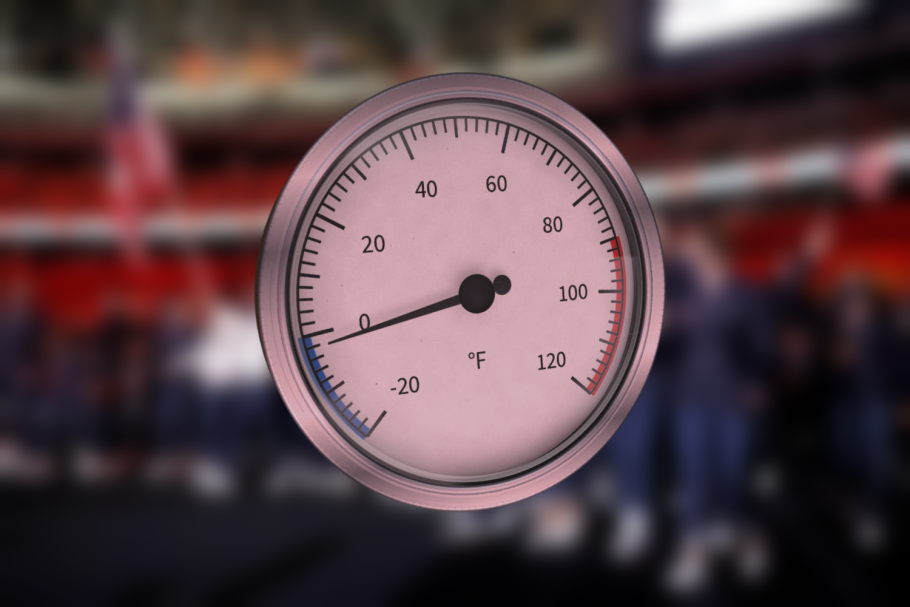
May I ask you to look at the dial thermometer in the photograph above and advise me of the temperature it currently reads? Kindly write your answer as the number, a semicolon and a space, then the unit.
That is -2; °F
